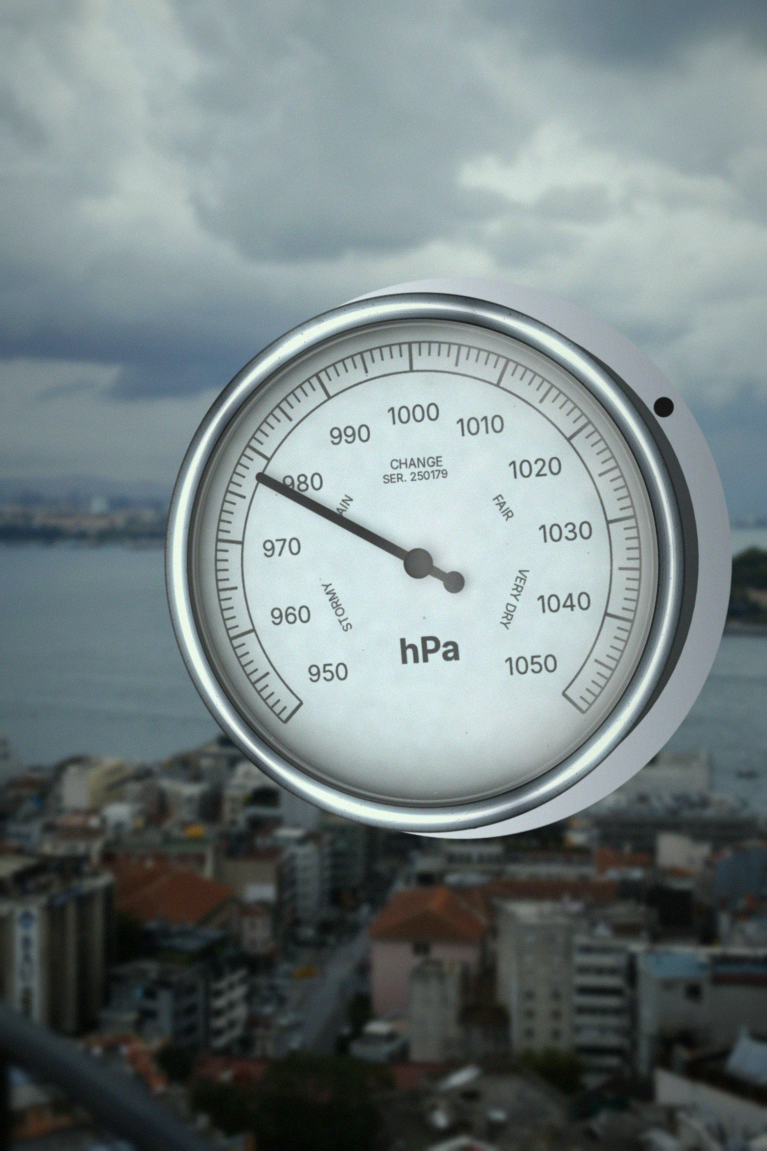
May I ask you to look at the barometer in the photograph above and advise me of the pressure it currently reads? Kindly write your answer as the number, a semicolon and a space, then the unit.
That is 978; hPa
